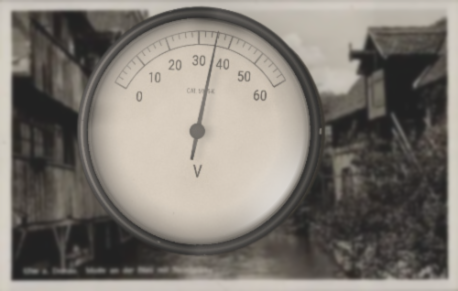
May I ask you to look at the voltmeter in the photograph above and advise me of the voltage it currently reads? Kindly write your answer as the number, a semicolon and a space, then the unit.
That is 36; V
